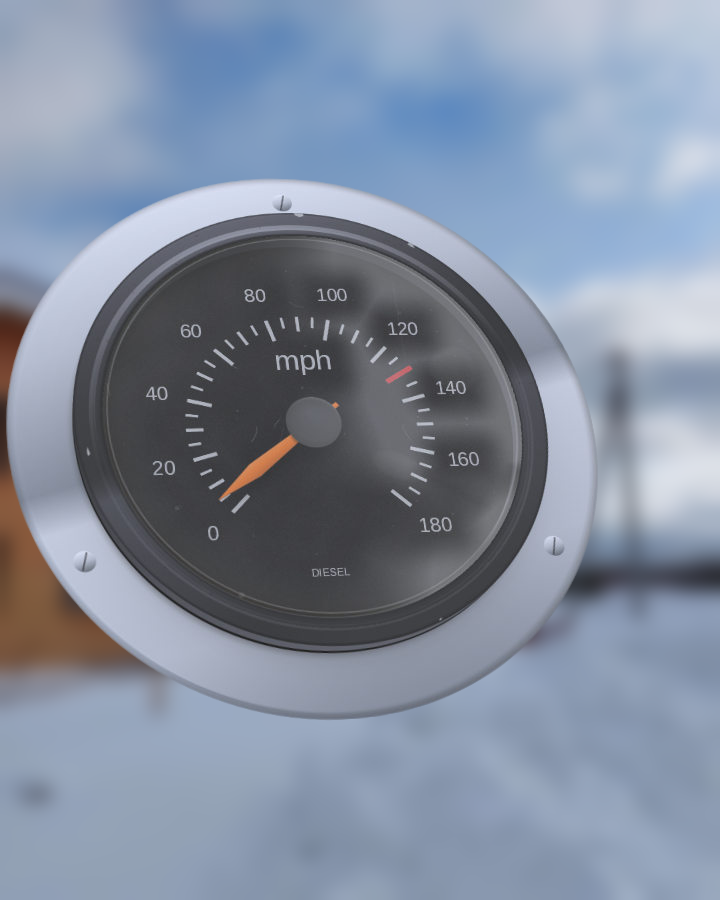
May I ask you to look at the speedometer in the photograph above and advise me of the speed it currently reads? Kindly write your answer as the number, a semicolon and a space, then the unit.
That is 5; mph
